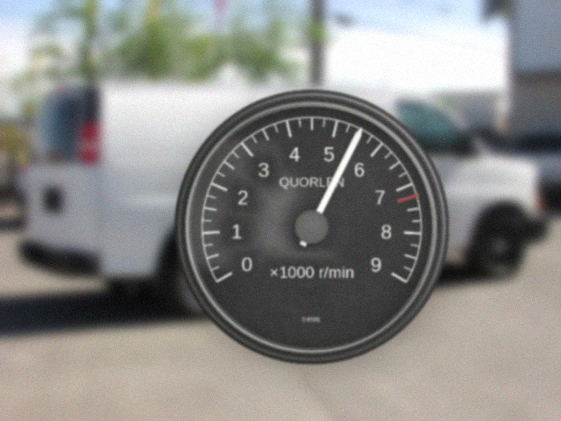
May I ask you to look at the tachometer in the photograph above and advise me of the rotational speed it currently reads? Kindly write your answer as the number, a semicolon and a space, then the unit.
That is 5500; rpm
